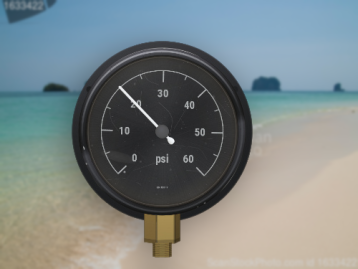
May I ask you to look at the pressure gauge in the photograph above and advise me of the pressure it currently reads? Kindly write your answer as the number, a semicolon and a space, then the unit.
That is 20; psi
